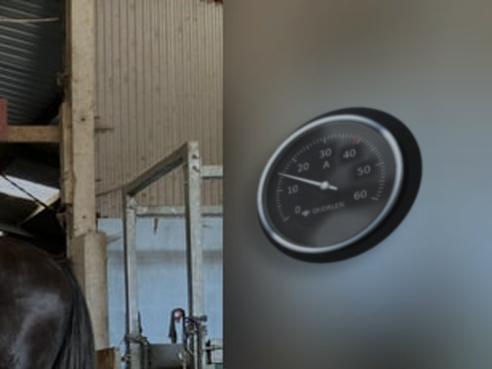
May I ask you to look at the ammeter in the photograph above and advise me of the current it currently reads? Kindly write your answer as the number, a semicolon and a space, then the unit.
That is 15; A
